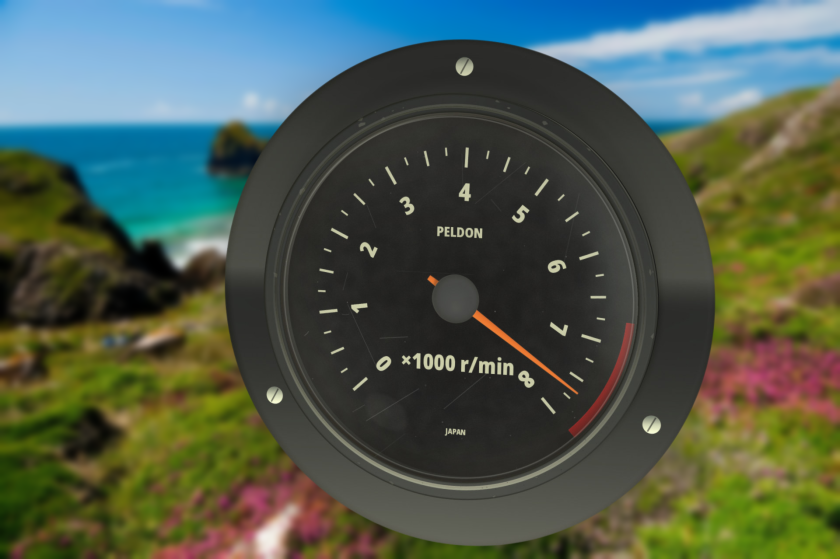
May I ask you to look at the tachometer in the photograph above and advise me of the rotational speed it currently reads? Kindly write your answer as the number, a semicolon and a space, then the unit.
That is 7625; rpm
